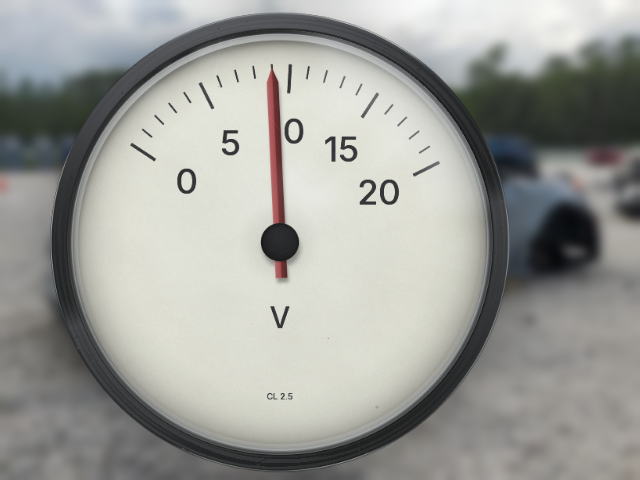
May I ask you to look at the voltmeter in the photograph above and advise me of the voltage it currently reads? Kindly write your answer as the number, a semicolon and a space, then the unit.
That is 9; V
